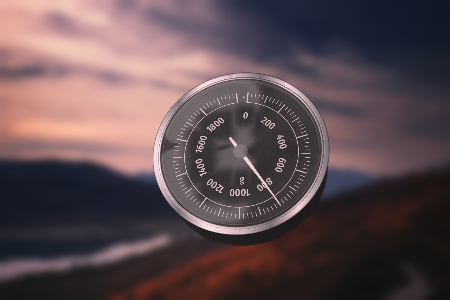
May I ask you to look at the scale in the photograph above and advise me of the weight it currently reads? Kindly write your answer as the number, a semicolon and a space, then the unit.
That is 800; g
